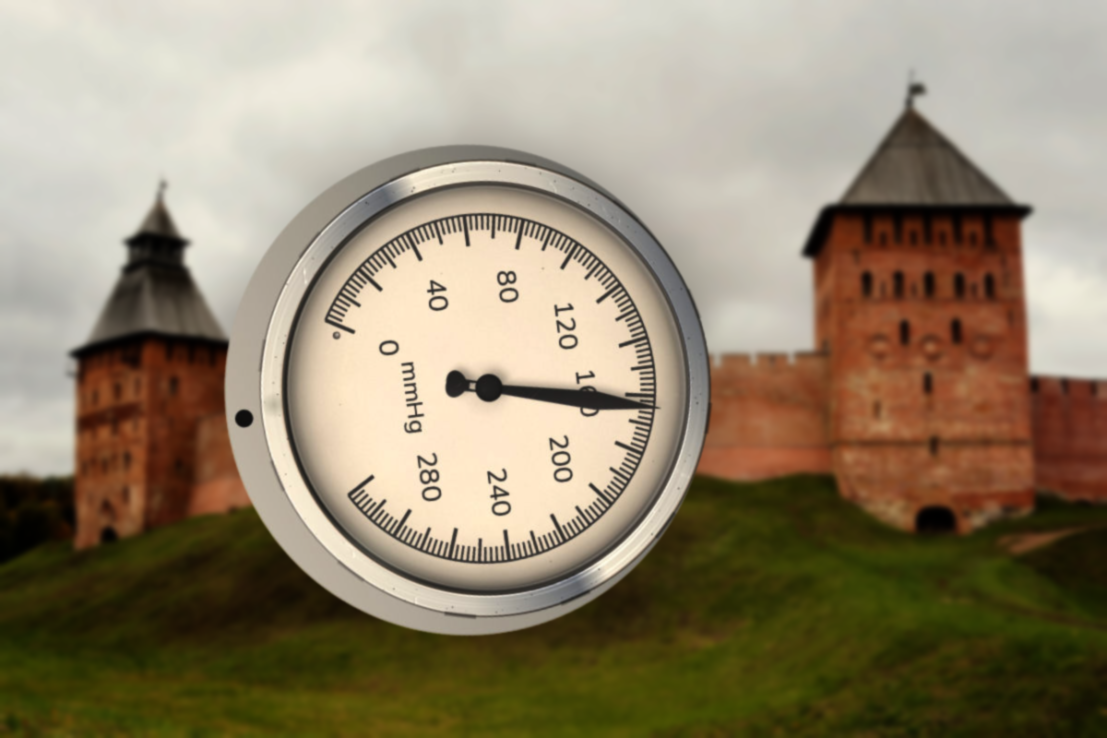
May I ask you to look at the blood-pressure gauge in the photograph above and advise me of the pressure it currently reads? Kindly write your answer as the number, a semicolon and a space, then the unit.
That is 164; mmHg
